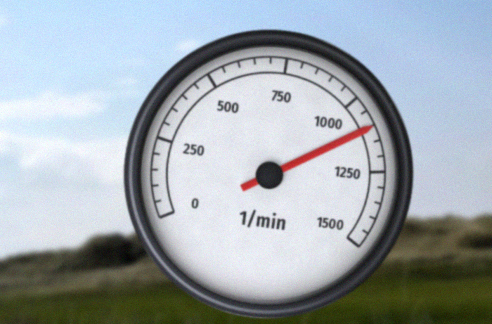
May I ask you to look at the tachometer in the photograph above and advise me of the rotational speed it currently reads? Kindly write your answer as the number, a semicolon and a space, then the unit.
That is 1100; rpm
